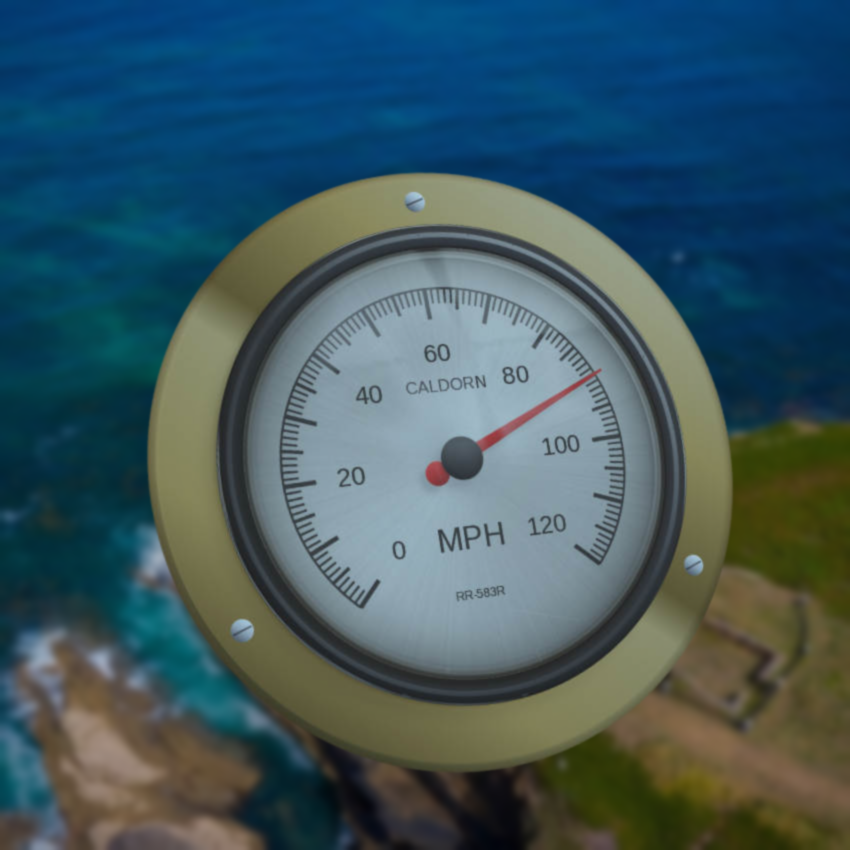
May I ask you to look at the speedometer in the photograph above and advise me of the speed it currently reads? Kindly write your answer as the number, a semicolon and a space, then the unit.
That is 90; mph
